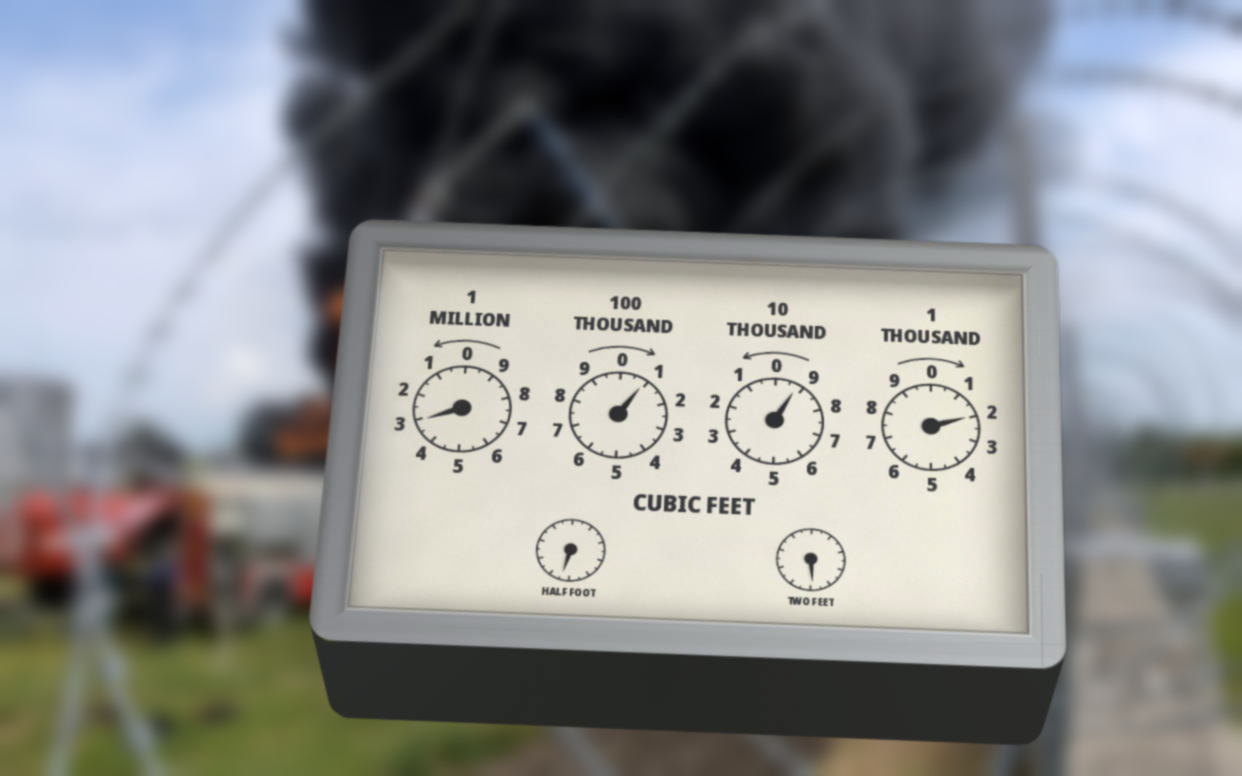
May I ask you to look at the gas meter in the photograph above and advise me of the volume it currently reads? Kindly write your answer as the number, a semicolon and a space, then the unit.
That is 309200; ft³
